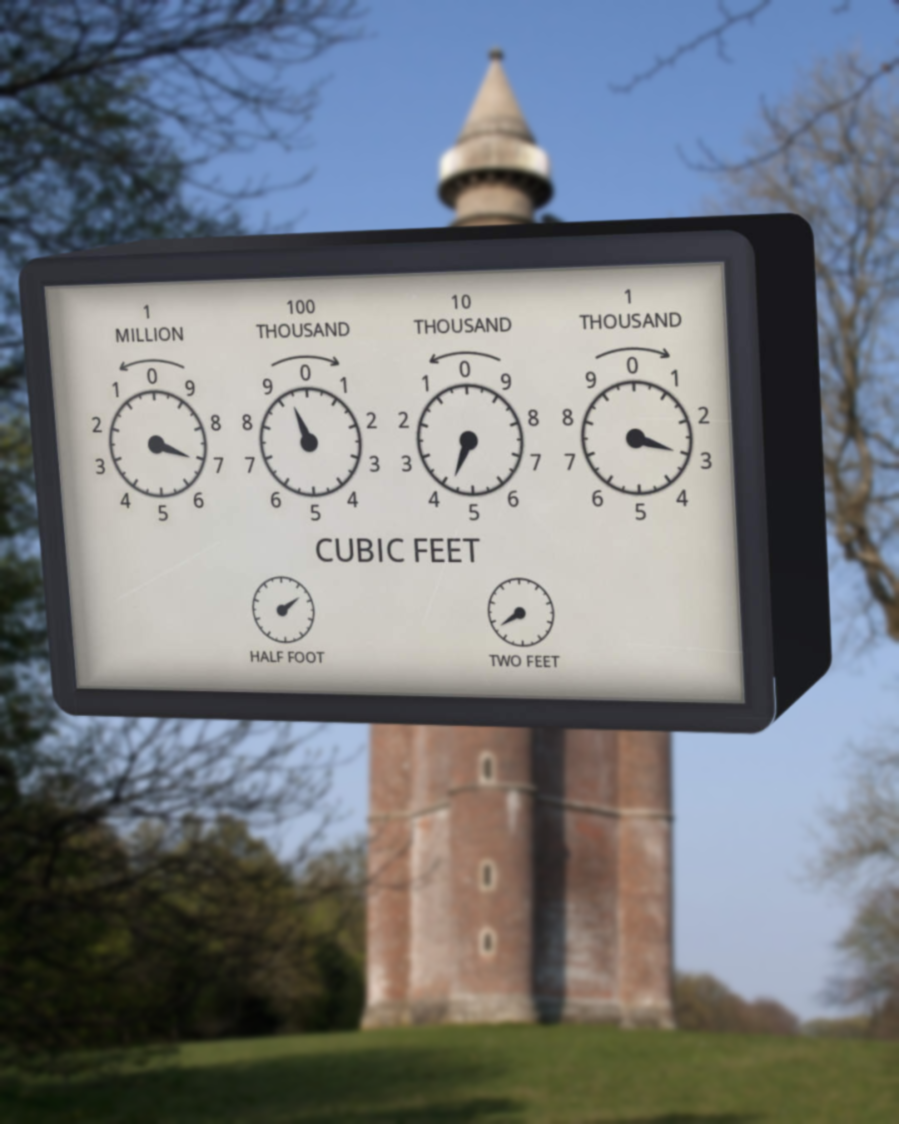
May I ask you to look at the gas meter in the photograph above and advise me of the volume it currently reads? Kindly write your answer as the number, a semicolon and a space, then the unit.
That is 694300; ft³
